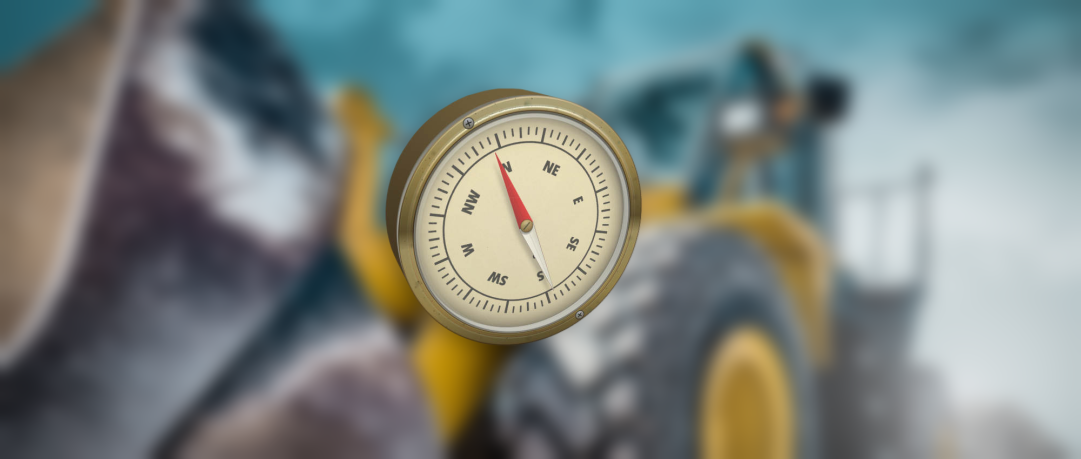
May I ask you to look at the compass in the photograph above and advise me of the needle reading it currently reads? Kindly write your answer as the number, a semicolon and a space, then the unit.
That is 355; °
